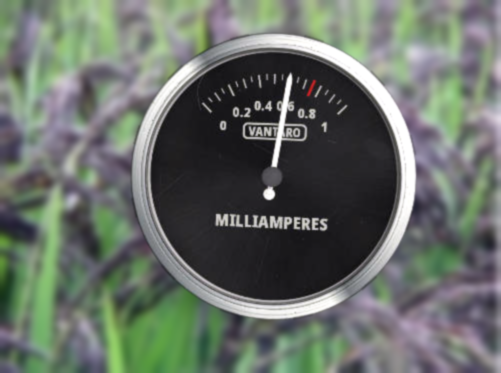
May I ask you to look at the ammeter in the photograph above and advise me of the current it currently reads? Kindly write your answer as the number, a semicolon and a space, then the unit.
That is 0.6; mA
